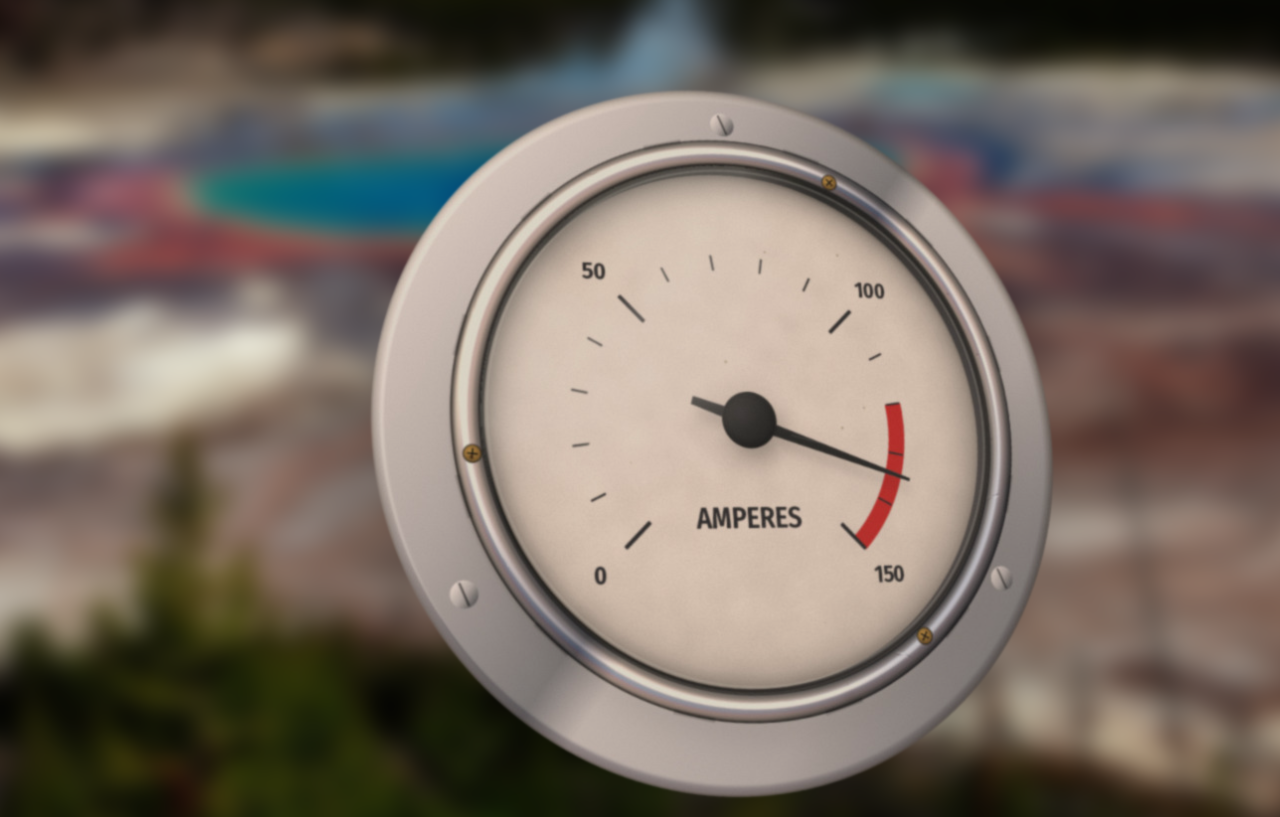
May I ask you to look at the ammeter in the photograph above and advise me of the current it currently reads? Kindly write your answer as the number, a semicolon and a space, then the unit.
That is 135; A
